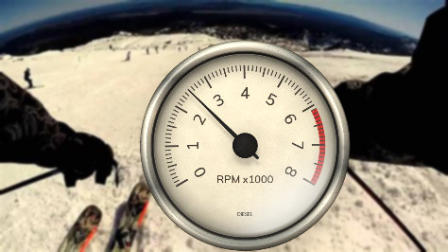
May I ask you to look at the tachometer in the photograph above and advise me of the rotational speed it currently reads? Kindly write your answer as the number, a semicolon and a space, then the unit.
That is 2500; rpm
